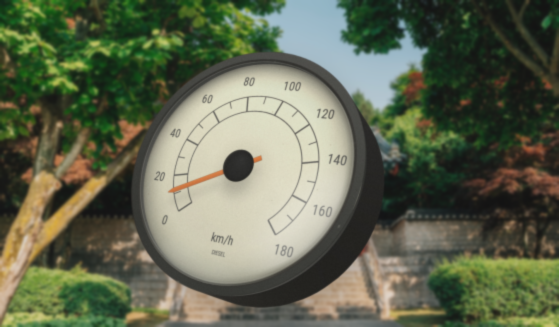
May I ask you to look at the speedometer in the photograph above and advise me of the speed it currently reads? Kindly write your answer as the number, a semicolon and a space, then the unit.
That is 10; km/h
